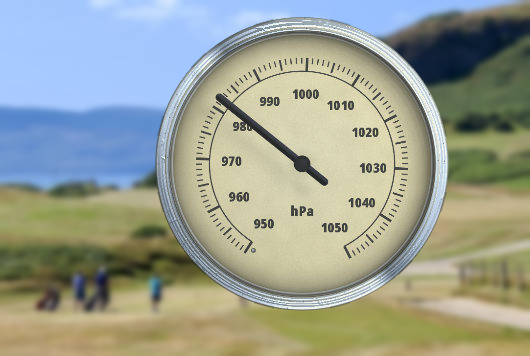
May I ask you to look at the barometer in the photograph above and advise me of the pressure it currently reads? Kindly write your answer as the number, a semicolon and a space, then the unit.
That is 982; hPa
